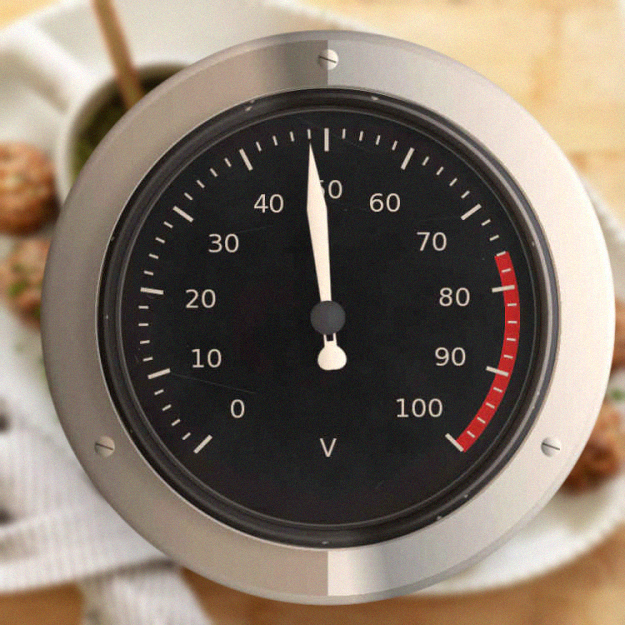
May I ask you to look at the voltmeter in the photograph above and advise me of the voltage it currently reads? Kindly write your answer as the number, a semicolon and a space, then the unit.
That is 48; V
